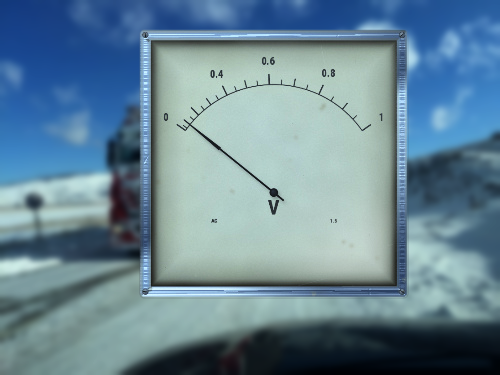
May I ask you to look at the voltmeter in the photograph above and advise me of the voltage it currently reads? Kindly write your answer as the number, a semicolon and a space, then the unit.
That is 0.1; V
